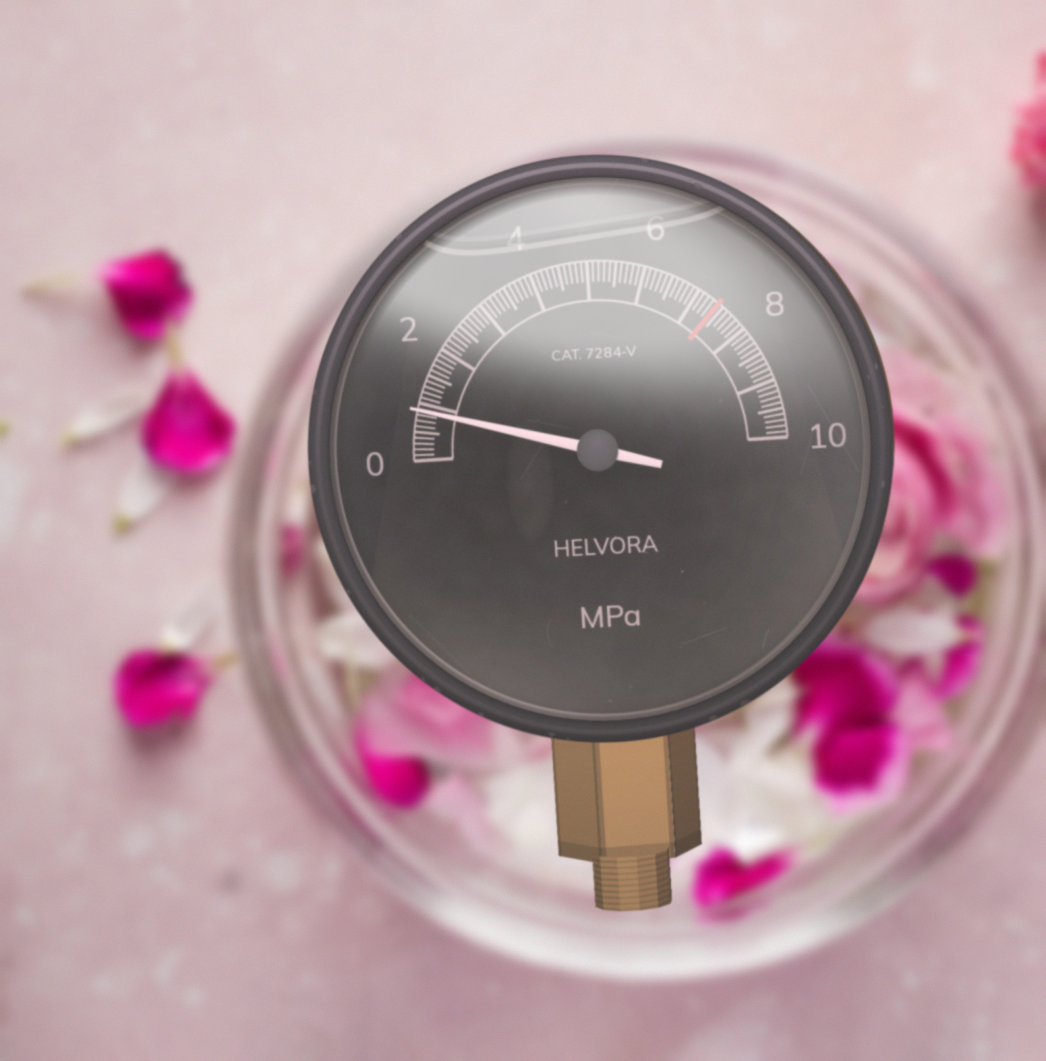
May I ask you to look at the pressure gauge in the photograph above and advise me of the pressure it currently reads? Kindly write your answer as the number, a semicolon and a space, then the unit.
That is 0.9; MPa
